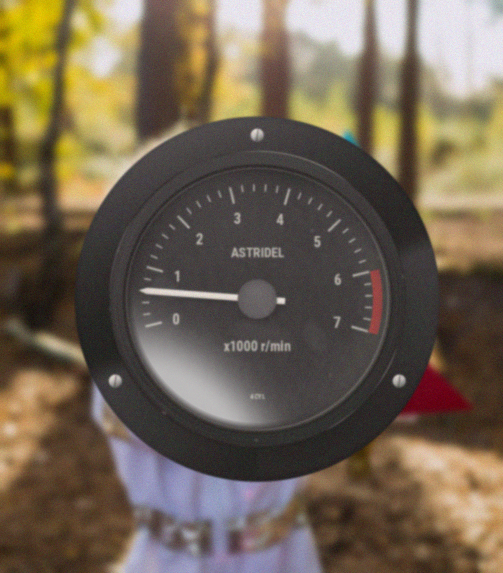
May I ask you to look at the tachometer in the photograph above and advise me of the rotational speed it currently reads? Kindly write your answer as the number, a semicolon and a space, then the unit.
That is 600; rpm
